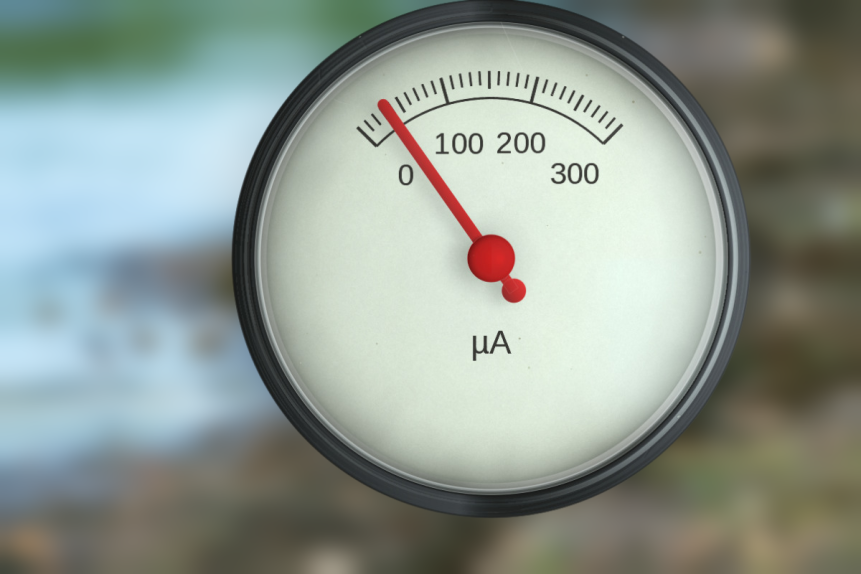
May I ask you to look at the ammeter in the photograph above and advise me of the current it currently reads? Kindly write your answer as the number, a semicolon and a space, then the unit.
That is 35; µA
